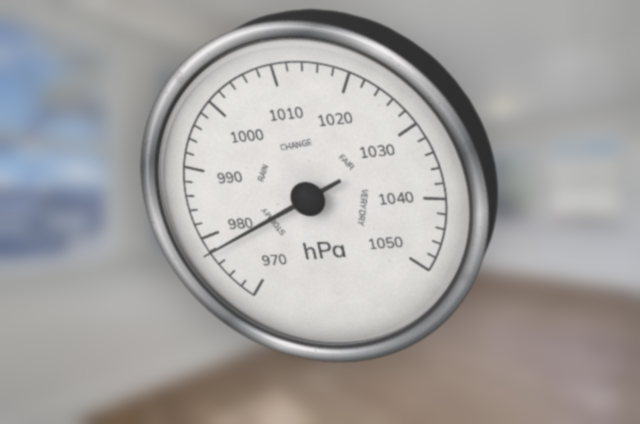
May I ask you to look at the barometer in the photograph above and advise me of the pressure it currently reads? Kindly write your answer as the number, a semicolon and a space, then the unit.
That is 978; hPa
